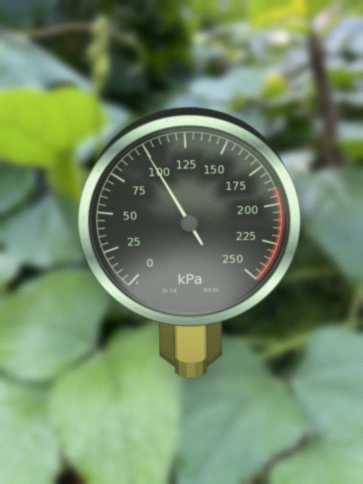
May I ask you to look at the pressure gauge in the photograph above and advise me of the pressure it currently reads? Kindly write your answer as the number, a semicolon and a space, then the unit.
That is 100; kPa
